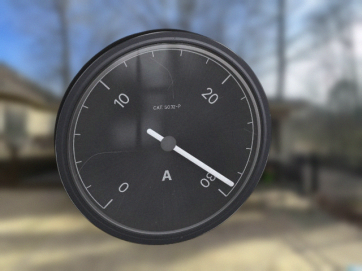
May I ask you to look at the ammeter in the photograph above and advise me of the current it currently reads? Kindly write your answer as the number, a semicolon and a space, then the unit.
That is 29; A
